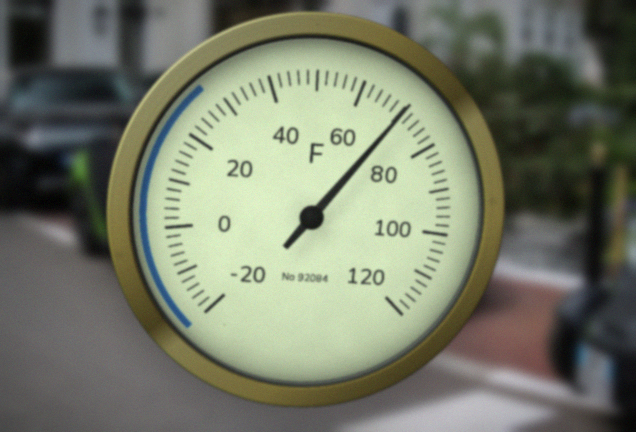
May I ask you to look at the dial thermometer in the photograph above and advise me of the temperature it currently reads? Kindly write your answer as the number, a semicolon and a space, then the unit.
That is 70; °F
